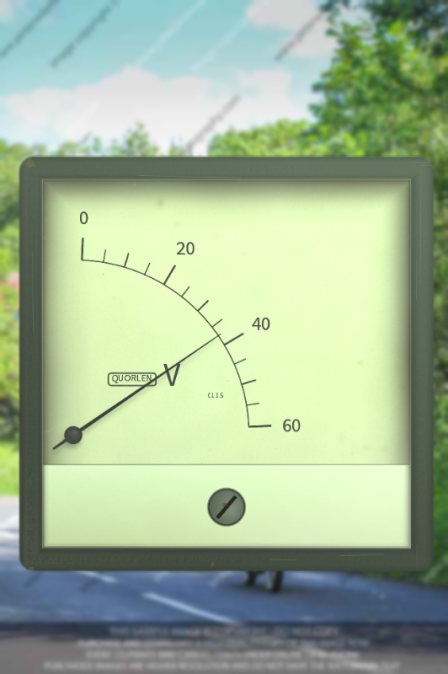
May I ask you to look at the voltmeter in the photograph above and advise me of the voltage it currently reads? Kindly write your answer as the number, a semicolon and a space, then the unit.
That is 37.5; V
